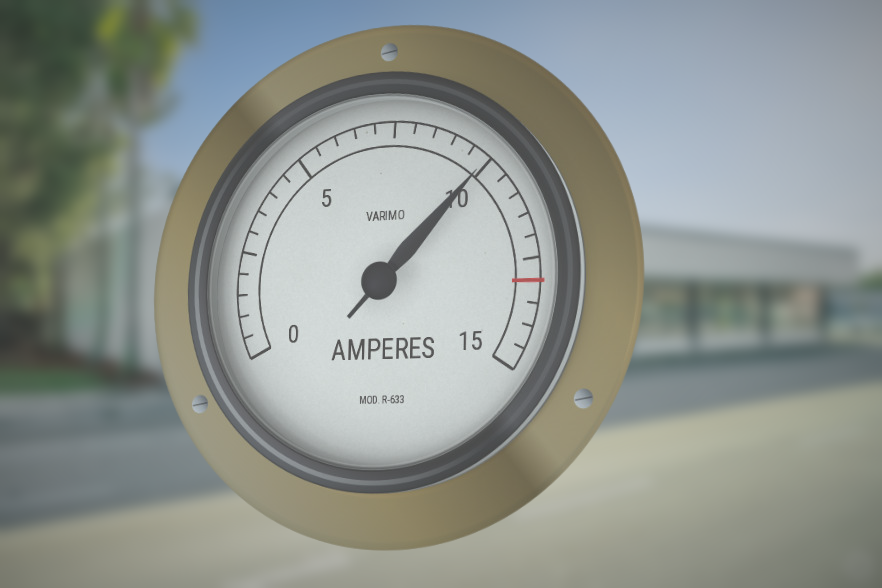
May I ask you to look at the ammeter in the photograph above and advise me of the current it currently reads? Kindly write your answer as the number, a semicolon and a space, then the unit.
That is 10; A
